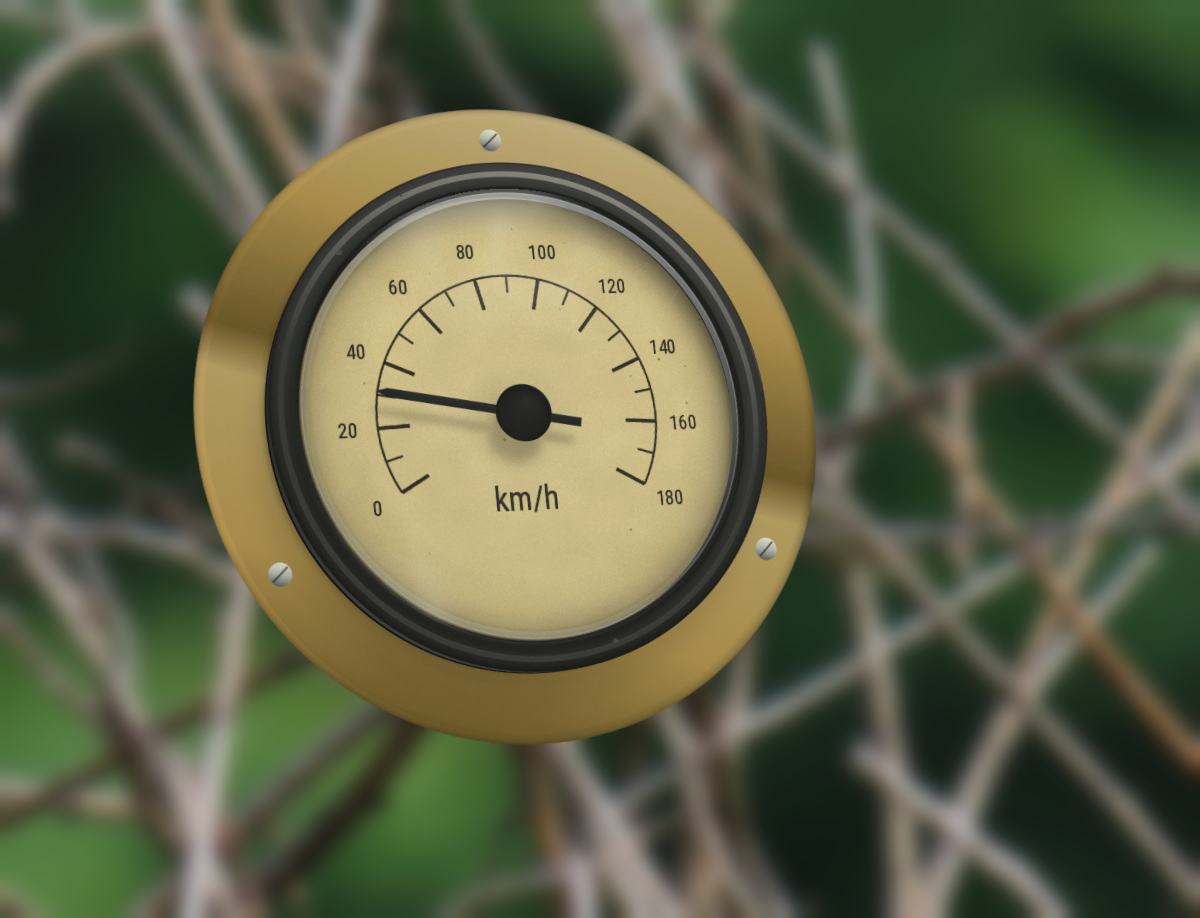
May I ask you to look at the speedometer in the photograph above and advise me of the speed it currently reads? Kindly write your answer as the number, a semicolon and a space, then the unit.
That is 30; km/h
